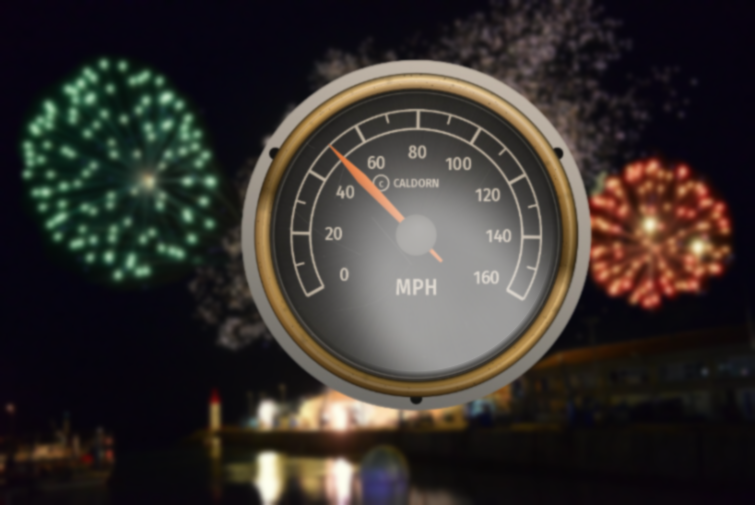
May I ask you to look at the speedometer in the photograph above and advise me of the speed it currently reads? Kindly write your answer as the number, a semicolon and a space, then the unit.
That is 50; mph
